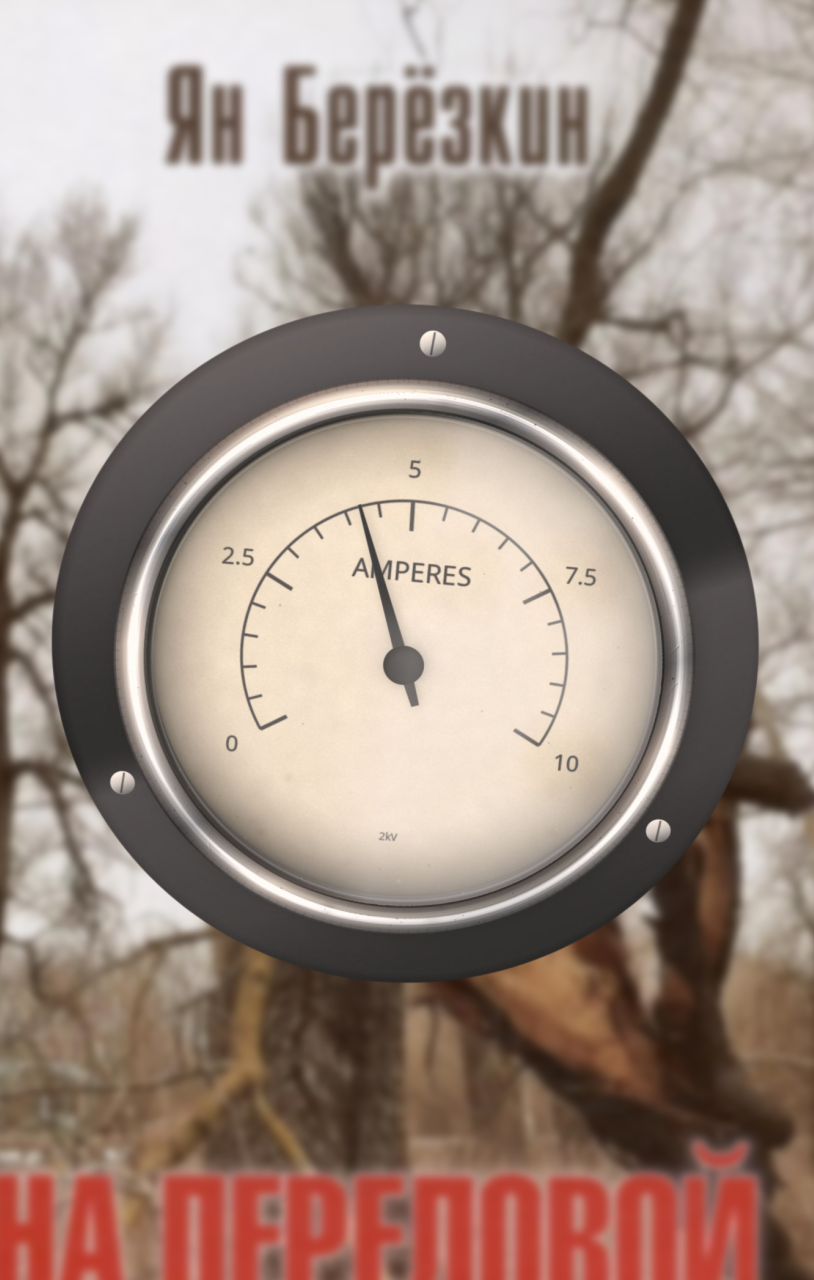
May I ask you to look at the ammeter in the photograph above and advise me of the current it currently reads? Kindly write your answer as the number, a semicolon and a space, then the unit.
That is 4.25; A
